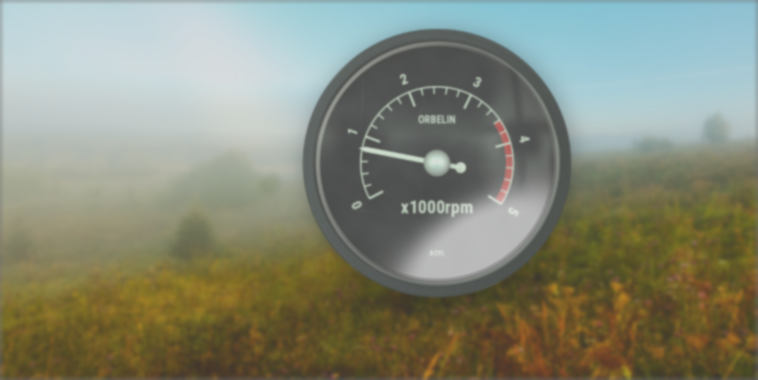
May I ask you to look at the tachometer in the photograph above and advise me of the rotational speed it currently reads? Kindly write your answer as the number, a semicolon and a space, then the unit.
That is 800; rpm
